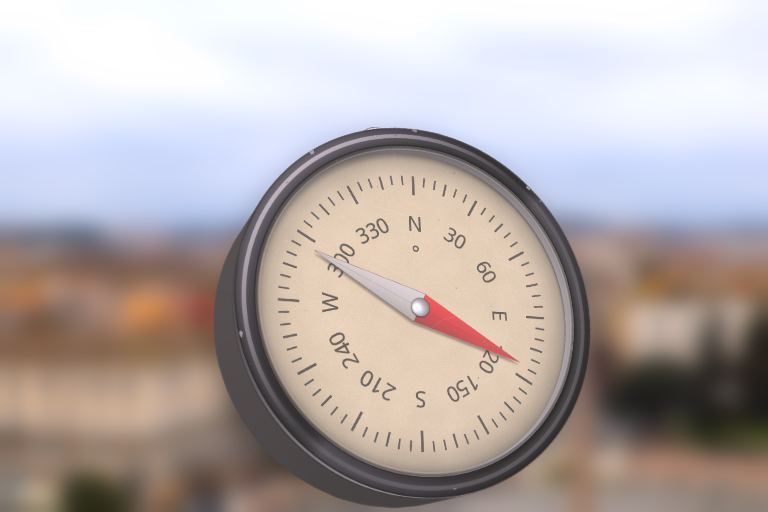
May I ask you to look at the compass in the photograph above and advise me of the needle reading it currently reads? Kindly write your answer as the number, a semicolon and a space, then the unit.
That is 115; °
